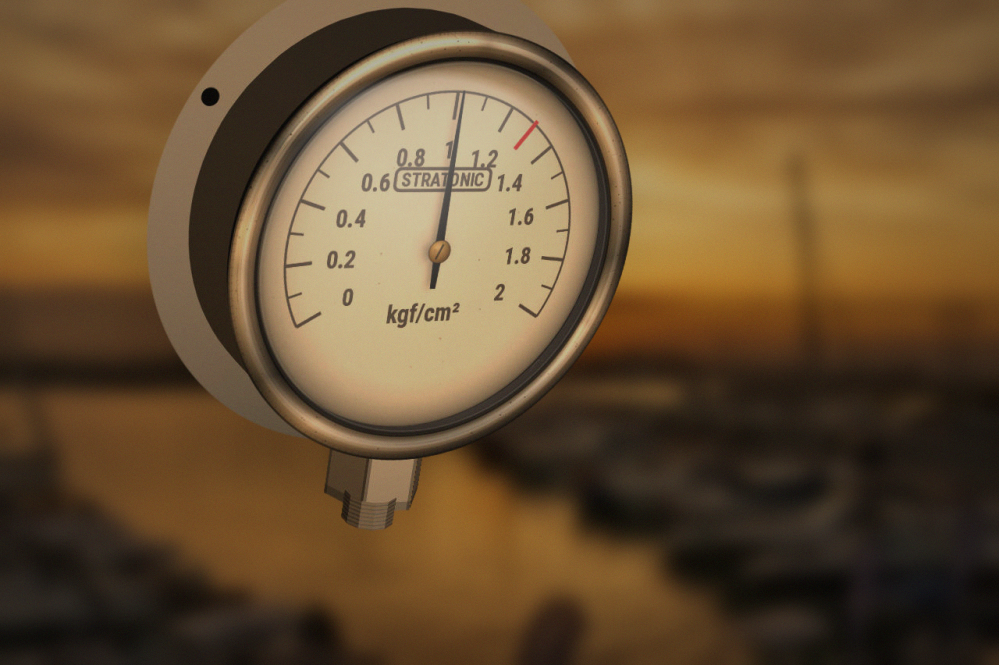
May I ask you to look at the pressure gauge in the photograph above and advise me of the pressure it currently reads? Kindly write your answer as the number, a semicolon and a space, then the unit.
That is 1; kg/cm²
